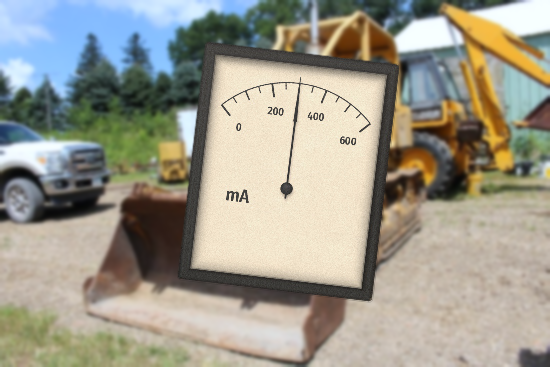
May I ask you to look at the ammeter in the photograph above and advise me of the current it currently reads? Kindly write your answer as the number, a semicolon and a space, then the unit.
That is 300; mA
